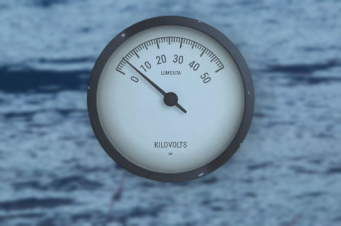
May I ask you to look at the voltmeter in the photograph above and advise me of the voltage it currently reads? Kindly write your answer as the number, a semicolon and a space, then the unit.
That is 5; kV
